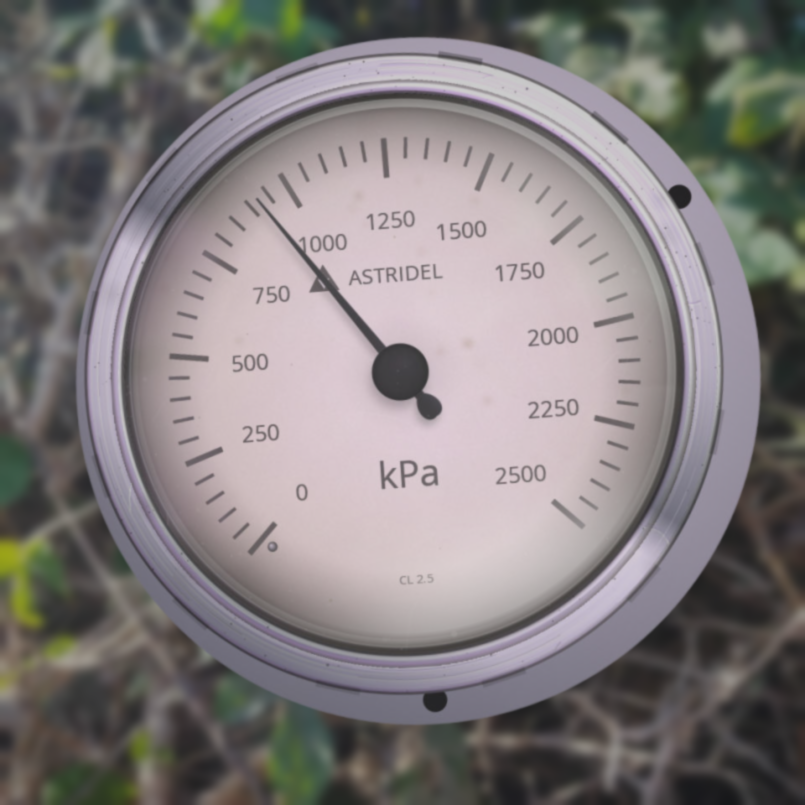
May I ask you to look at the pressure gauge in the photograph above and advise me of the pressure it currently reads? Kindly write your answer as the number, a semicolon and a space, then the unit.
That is 925; kPa
